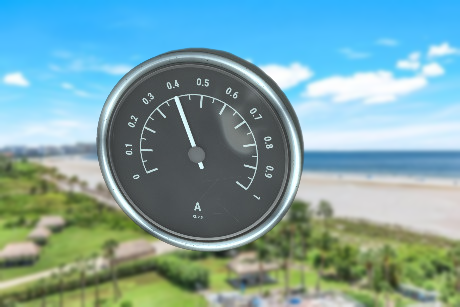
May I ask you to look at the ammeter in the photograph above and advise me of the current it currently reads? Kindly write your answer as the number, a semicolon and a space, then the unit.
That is 0.4; A
